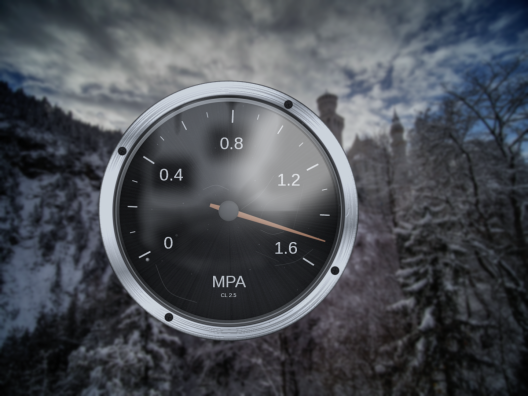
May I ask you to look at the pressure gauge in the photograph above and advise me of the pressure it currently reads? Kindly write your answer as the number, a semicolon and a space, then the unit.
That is 1.5; MPa
